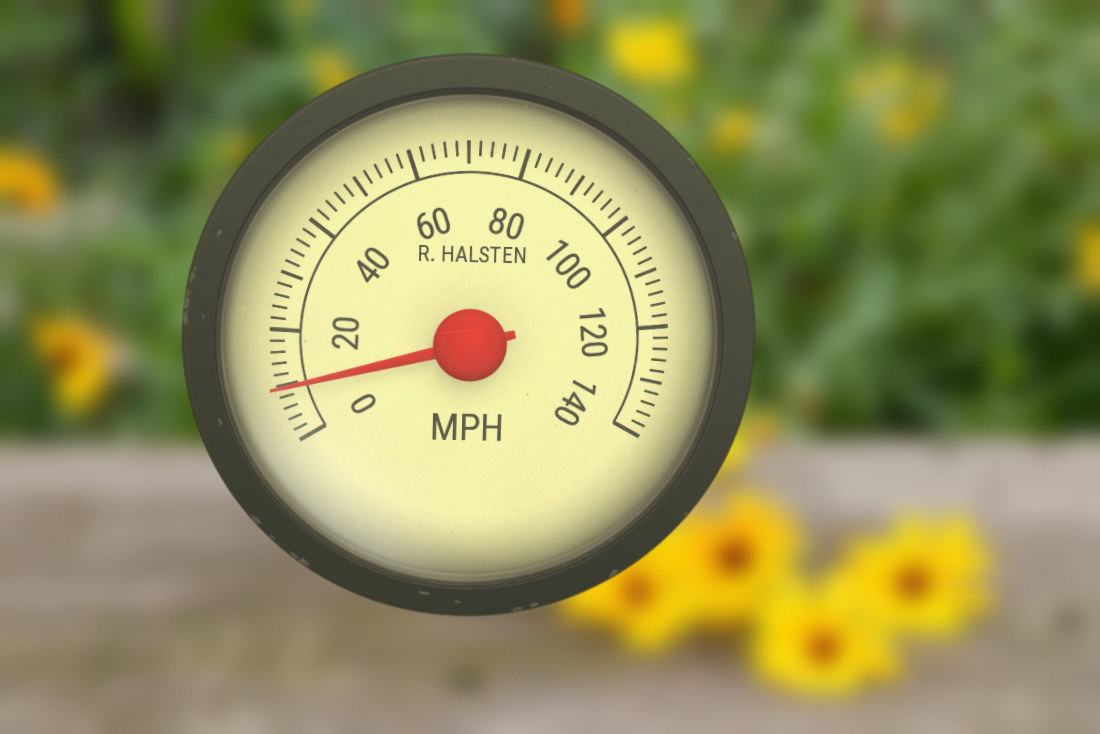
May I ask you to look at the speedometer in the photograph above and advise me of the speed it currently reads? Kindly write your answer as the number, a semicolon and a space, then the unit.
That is 10; mph
